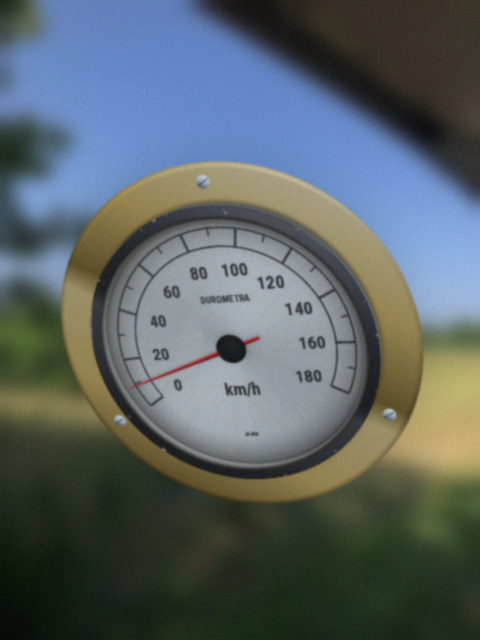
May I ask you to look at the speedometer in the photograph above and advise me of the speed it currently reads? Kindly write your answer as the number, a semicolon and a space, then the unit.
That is 10; km/h
